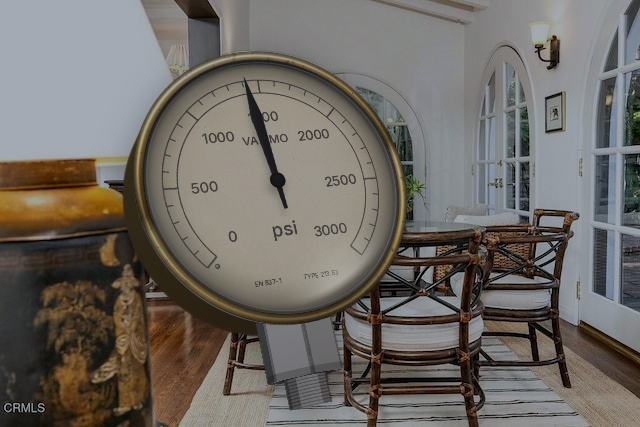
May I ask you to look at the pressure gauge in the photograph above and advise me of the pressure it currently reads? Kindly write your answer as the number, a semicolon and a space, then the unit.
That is 1400; psi
